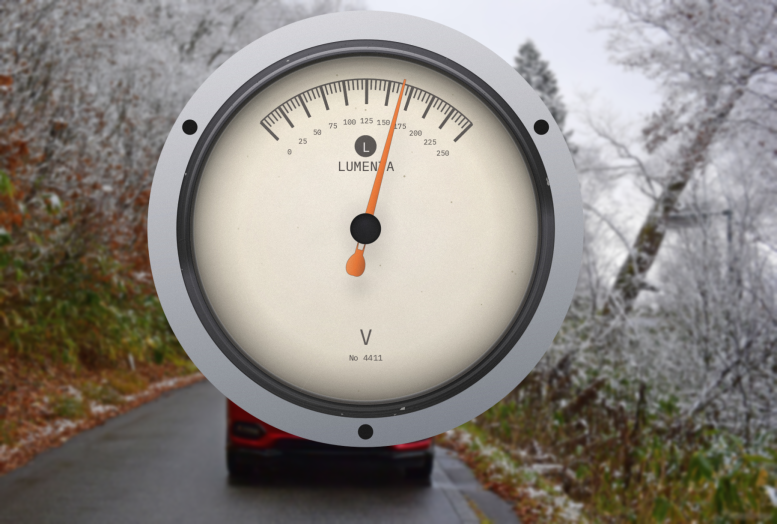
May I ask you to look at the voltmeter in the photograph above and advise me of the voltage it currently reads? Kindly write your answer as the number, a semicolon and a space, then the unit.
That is 165; V
